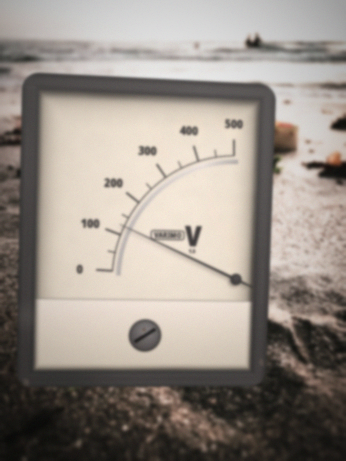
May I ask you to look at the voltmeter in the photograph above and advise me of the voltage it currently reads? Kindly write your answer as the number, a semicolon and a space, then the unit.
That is 125; V
